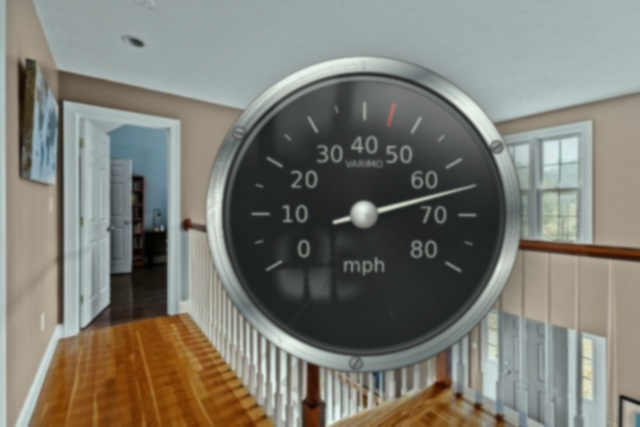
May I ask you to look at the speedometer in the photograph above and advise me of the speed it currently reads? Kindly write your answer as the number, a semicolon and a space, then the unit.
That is 65; mph
